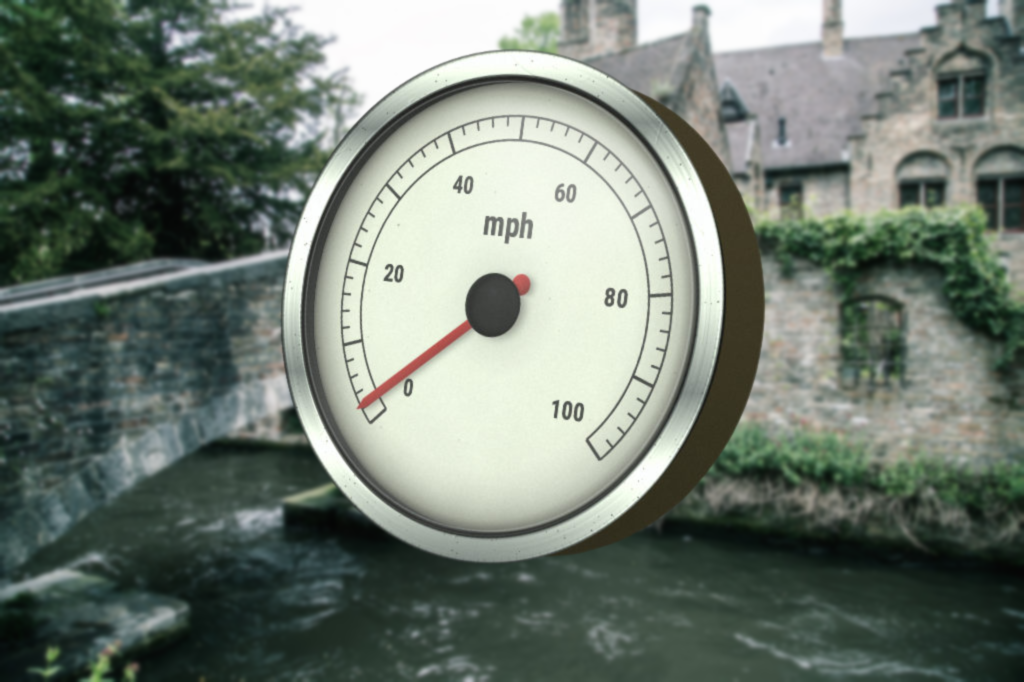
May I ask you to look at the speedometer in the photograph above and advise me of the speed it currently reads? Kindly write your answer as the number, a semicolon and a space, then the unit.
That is 2; mph
